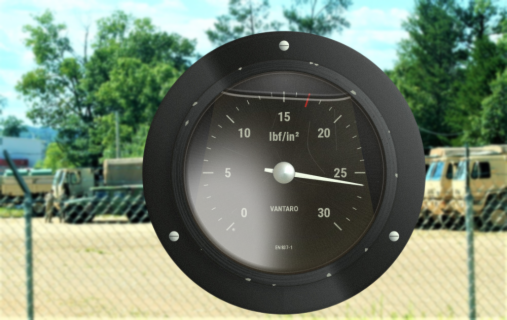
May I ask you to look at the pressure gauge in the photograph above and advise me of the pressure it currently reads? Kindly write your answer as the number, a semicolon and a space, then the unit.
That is 26; psi
